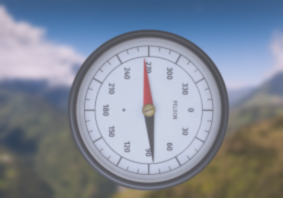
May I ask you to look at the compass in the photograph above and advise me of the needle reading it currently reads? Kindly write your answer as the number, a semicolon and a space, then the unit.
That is 265; °
